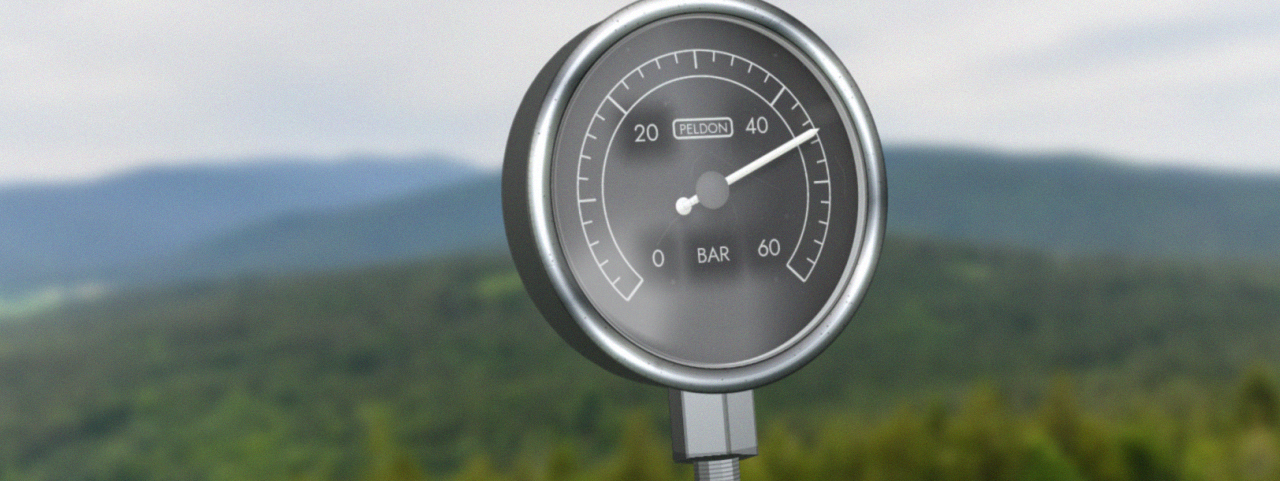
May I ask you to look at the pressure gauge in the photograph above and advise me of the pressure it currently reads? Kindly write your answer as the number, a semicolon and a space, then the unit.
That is 45; bar
